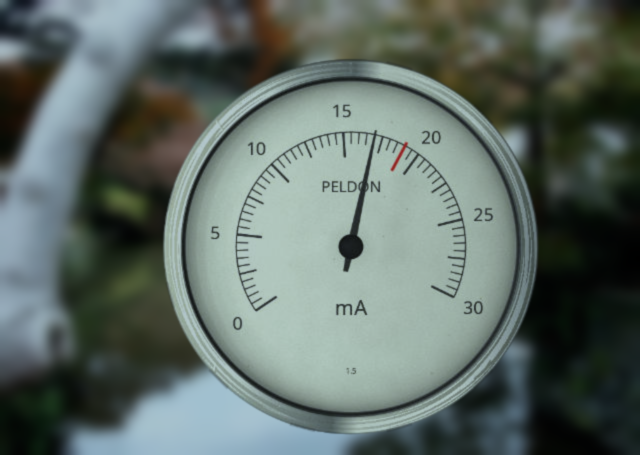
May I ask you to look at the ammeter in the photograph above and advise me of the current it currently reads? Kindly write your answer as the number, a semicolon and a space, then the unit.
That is 17; mA
